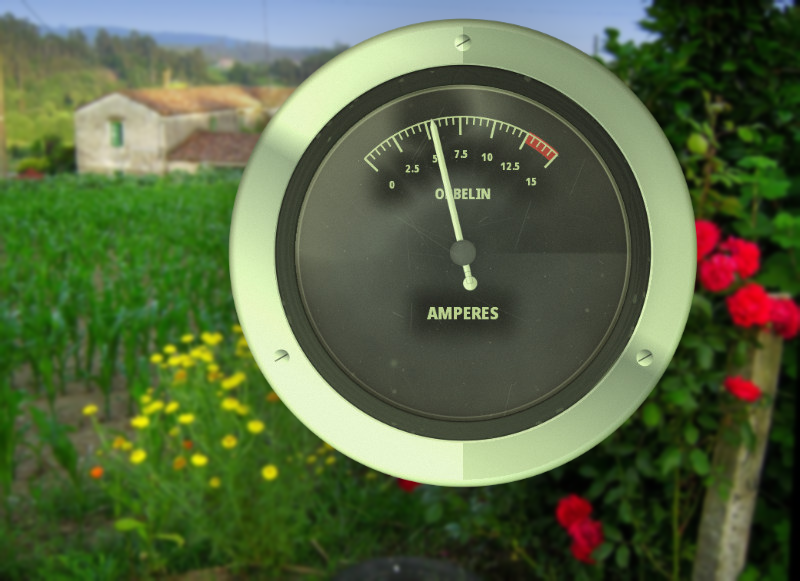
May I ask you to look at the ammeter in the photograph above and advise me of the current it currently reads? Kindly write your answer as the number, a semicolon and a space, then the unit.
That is 5.5; A
